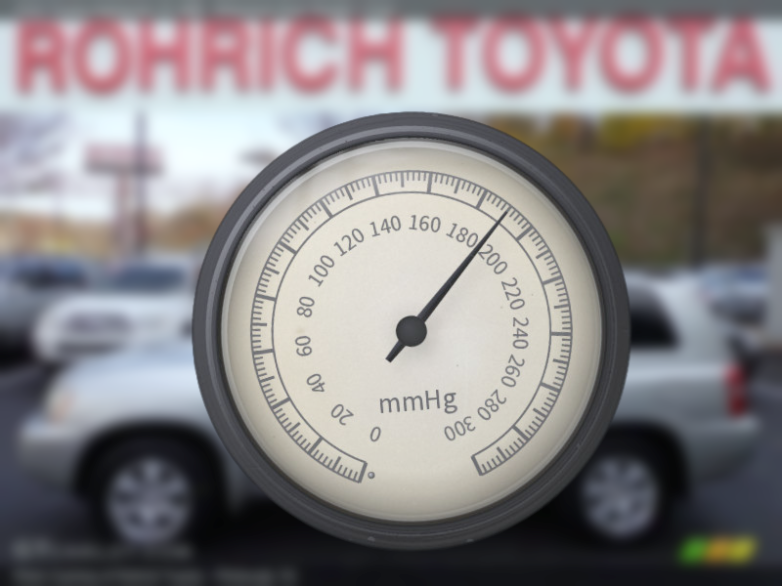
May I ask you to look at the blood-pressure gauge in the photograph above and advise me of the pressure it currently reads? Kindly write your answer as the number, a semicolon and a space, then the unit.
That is 190; mmHg
